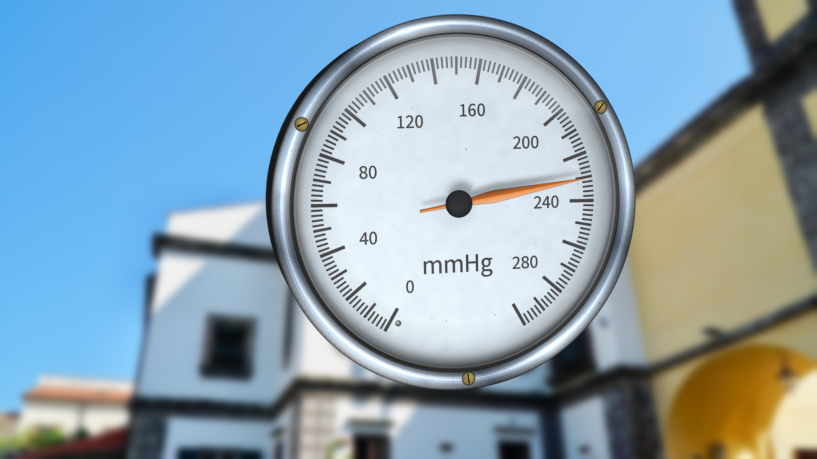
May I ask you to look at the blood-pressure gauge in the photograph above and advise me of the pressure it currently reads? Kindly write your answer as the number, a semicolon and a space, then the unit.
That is 230; mmHg
